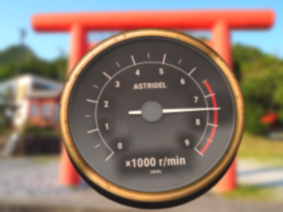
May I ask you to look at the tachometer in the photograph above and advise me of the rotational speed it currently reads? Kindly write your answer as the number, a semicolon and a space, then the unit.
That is 7500; rpm
